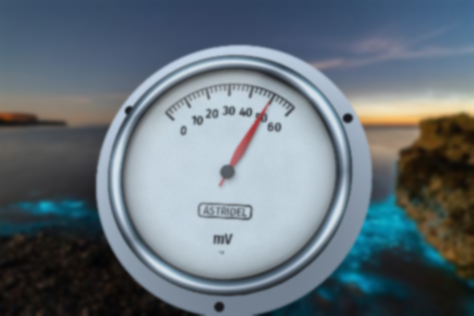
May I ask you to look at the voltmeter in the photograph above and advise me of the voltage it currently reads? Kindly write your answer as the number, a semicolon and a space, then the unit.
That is 50; mV
